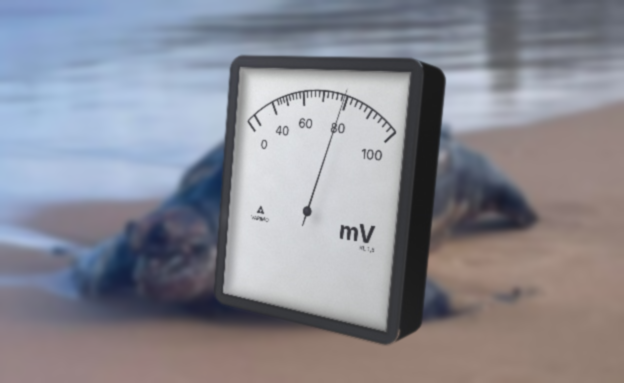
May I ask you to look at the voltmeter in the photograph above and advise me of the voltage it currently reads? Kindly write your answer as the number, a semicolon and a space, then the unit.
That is 80; mV
